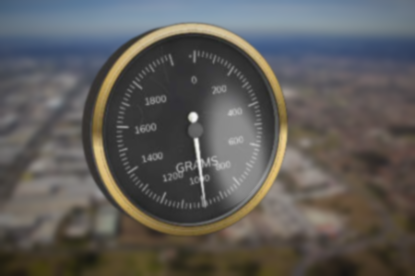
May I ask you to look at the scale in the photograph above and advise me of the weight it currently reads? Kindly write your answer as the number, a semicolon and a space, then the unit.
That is 1000; g
